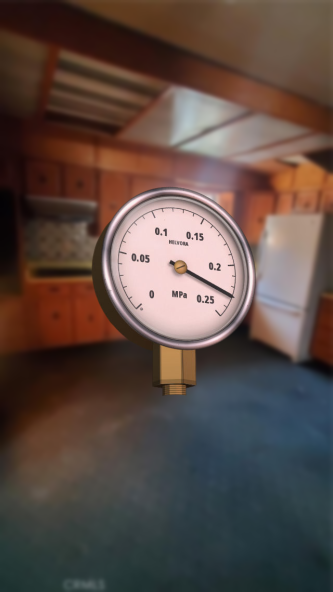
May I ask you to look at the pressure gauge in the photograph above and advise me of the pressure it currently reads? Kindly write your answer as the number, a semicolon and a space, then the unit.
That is 0.23; MPa
